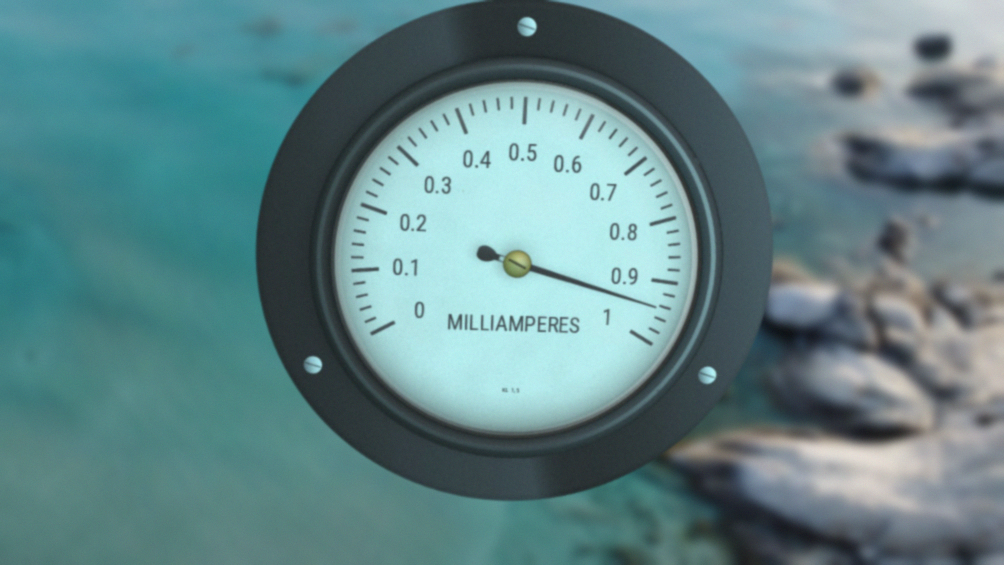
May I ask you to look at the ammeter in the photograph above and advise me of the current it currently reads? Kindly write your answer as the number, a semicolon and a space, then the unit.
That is 0.94; mA
